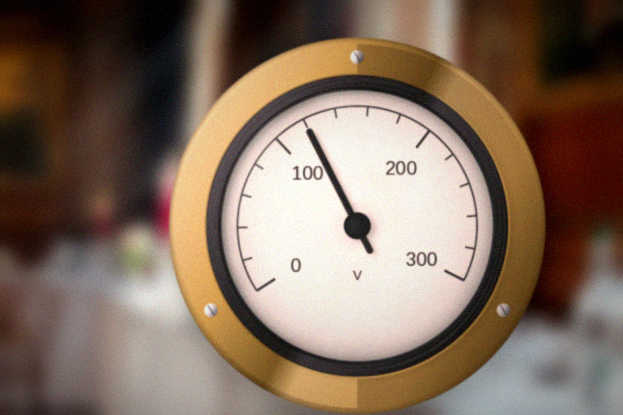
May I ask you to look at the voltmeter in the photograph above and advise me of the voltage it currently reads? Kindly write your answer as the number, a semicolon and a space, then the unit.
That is 120; V
